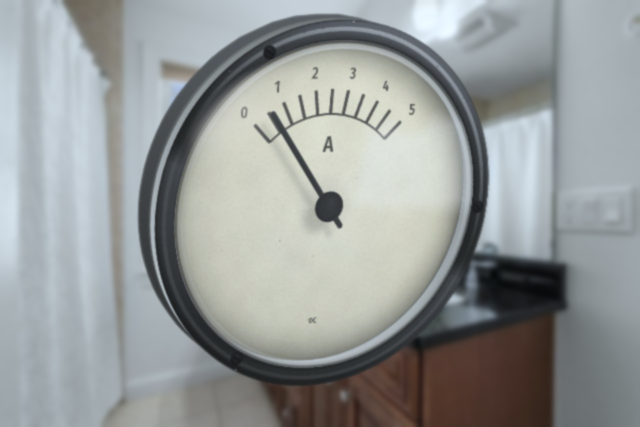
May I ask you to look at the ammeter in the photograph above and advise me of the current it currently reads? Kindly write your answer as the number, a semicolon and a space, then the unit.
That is 0.5; A
